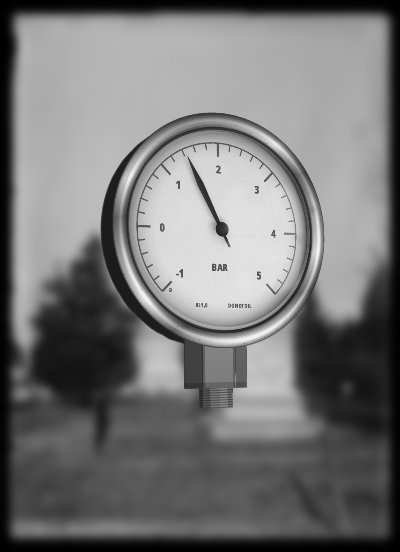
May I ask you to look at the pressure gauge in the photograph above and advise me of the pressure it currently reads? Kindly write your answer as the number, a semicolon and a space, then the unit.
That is 1.4; bar
